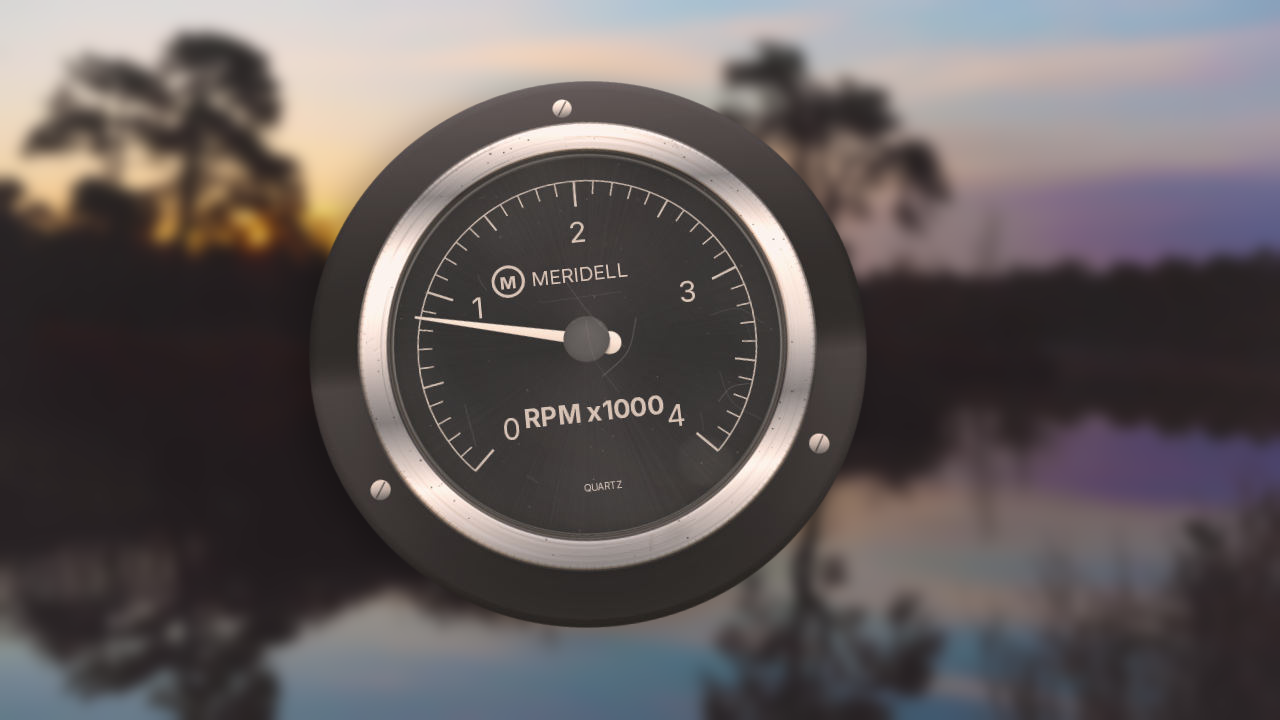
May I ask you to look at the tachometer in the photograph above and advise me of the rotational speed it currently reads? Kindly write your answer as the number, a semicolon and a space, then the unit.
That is 850; rpm
